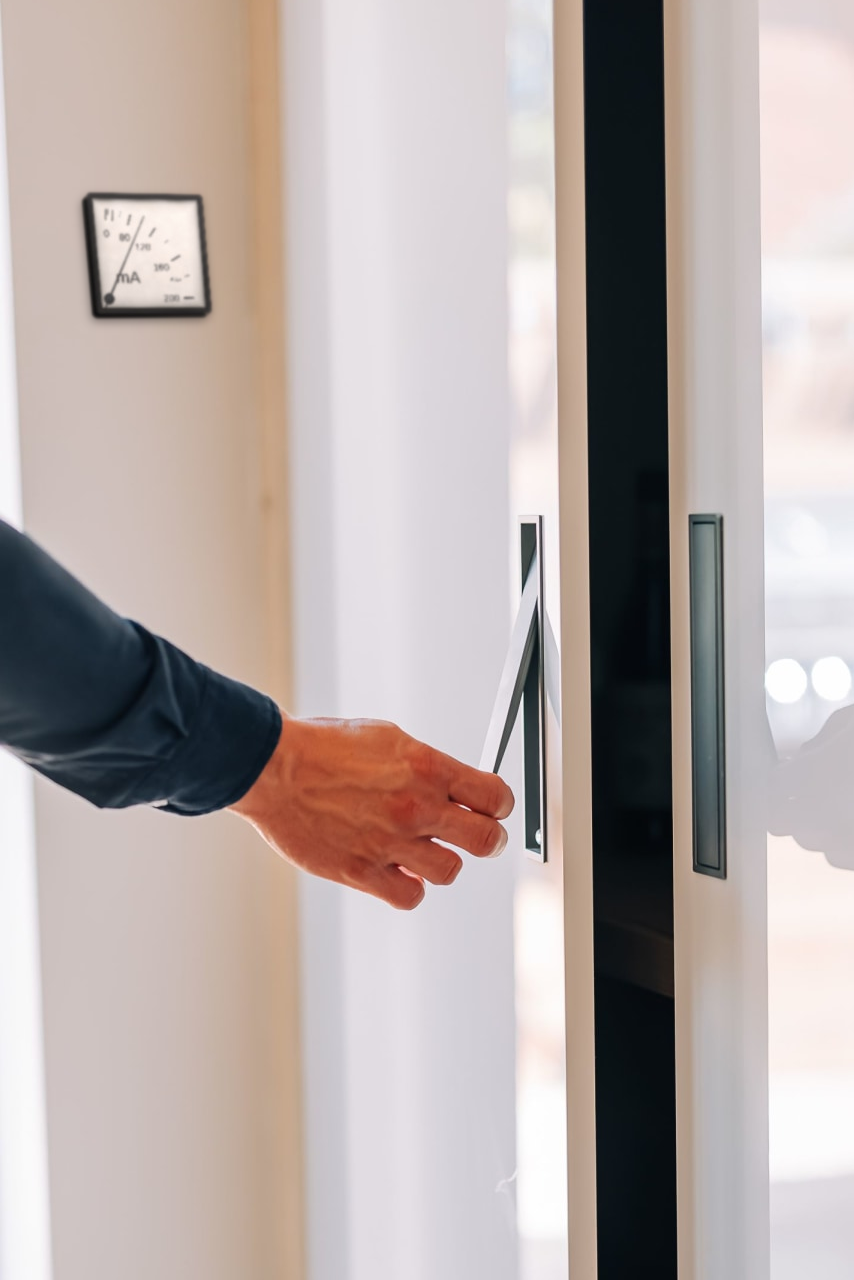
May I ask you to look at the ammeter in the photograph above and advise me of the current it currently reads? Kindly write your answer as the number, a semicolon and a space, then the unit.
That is 100; mA
